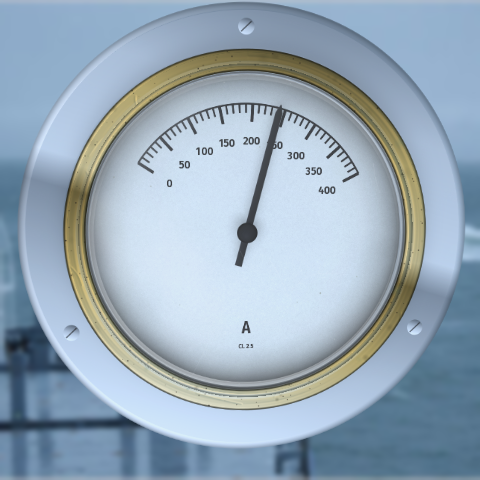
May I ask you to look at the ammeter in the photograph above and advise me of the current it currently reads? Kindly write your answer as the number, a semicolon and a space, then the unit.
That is 240; A
